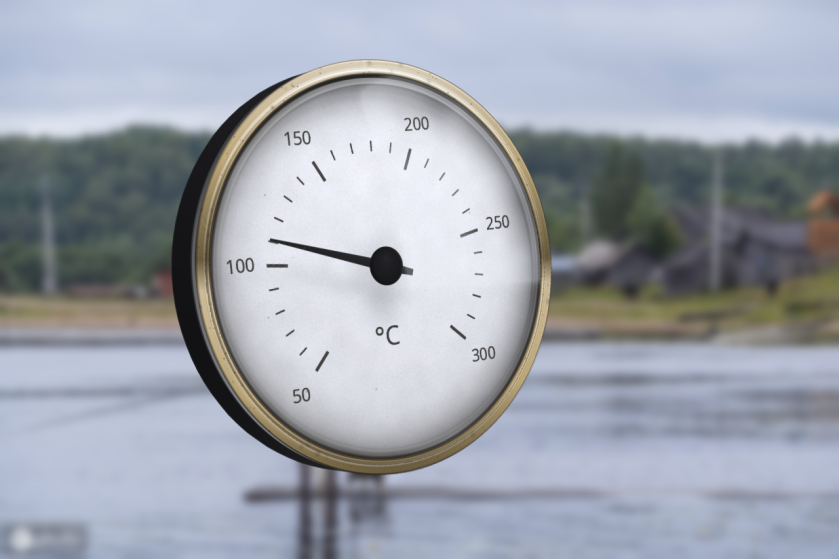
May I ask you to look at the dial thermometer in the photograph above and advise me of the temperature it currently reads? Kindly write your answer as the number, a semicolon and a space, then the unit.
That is 110; °C
